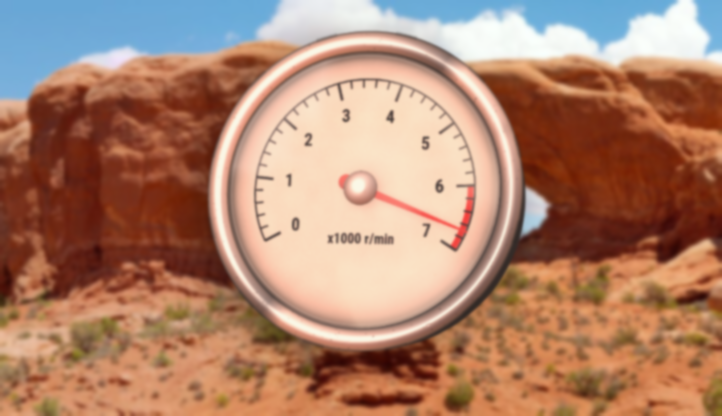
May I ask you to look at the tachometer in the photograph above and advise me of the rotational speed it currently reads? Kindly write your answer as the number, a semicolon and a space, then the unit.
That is 6700; rpm
